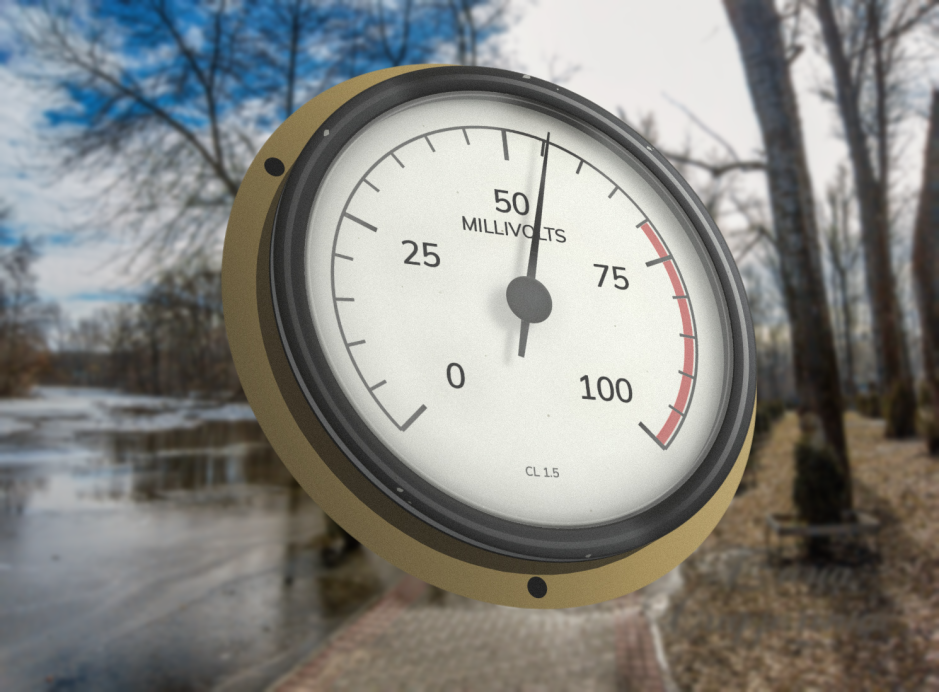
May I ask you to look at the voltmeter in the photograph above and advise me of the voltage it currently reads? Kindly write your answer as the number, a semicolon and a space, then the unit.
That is 55; mV
